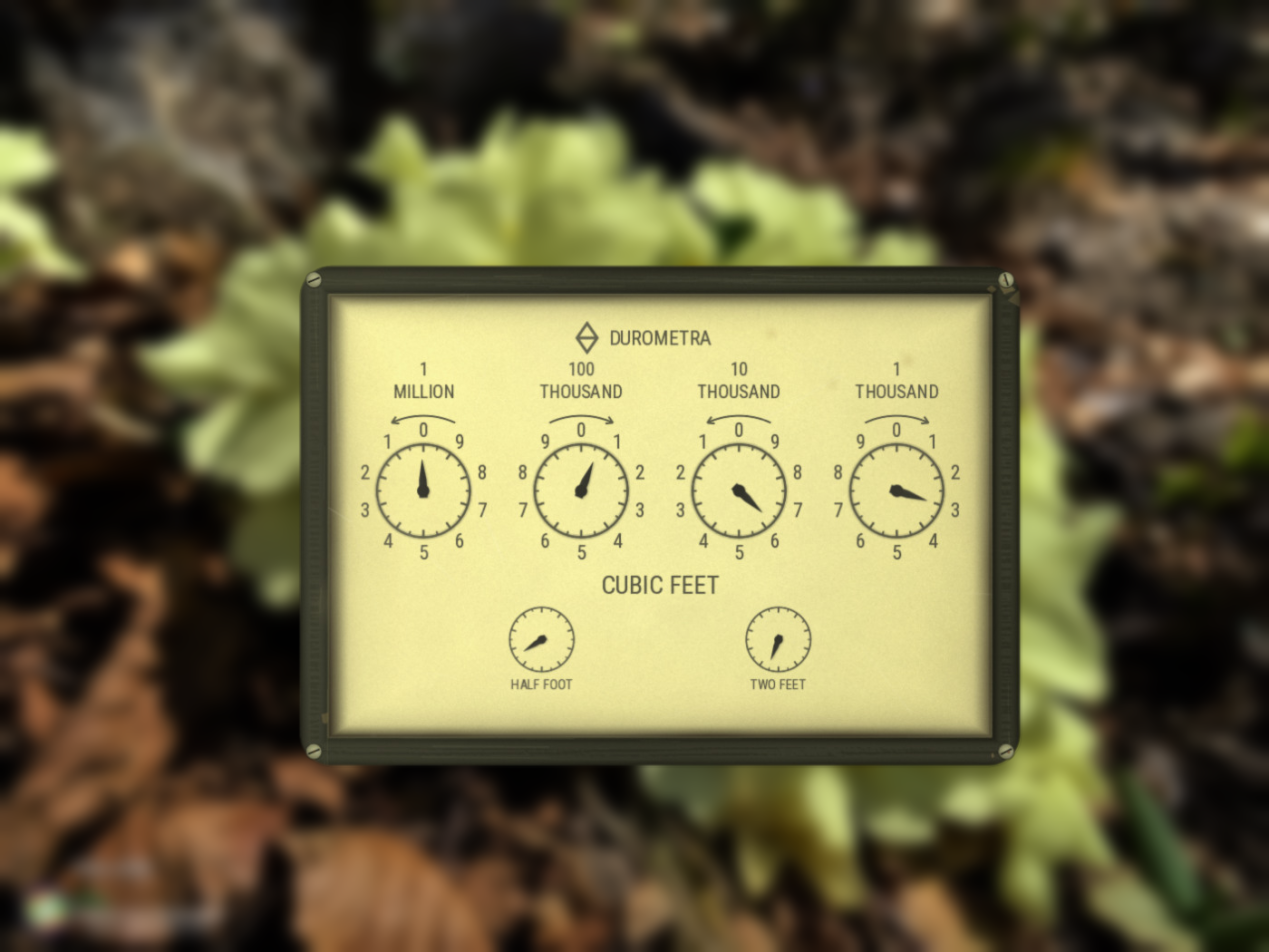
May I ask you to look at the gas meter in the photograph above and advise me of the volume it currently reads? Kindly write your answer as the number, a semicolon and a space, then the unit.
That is 6300; ft³
